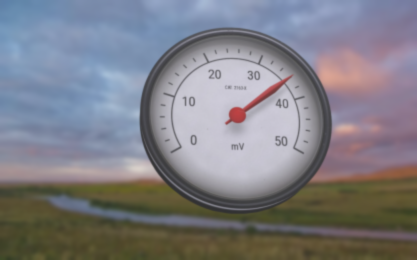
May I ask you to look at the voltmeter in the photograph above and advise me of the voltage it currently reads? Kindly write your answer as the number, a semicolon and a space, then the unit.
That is 36; mV
